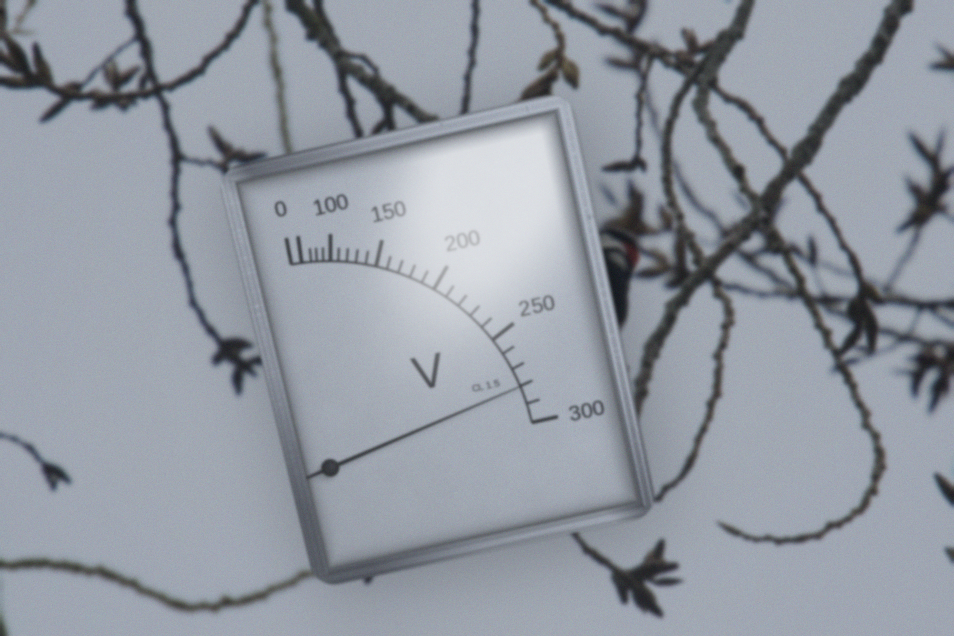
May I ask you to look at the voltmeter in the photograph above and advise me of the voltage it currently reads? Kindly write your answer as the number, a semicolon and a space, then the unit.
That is 280; V
